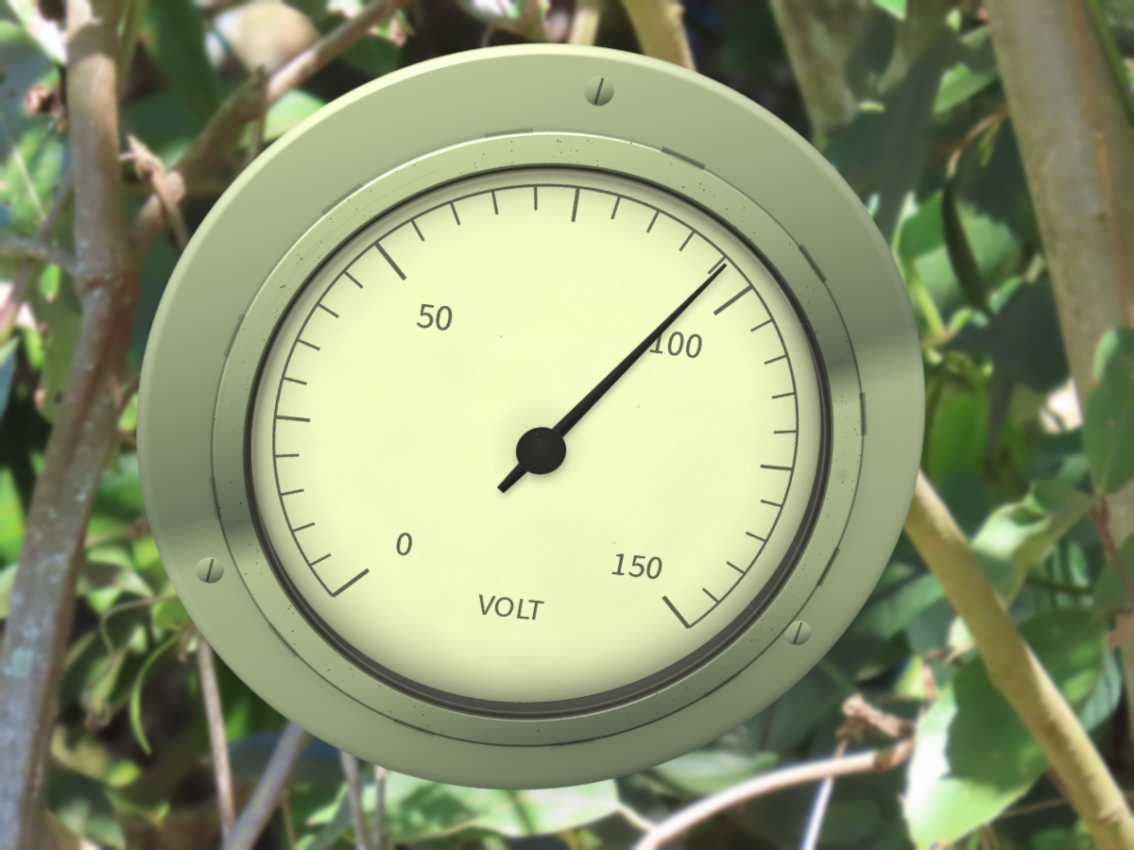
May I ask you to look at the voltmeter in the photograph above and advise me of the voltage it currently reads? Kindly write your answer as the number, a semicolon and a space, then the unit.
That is 95; V
